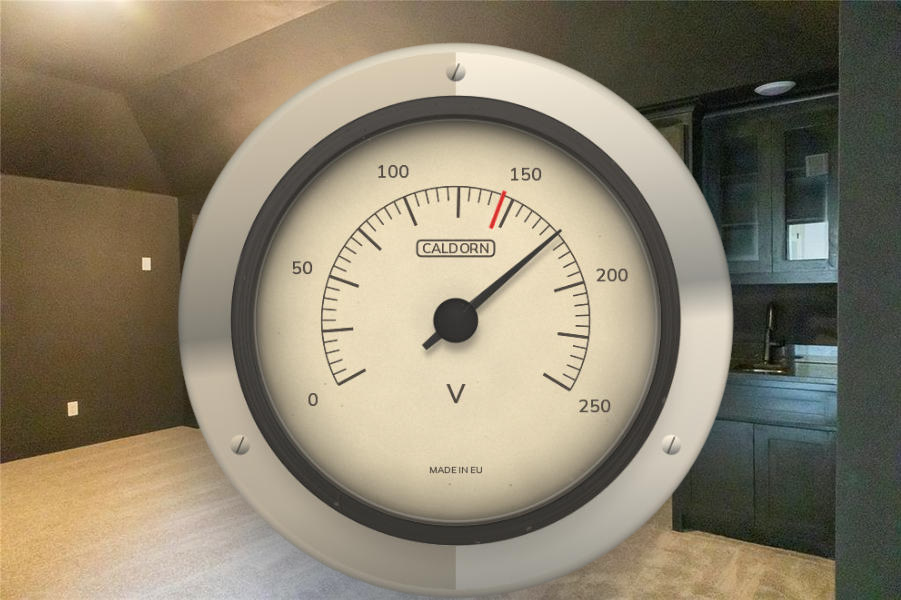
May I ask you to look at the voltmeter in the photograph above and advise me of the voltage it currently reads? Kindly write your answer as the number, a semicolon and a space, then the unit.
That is 175; V
